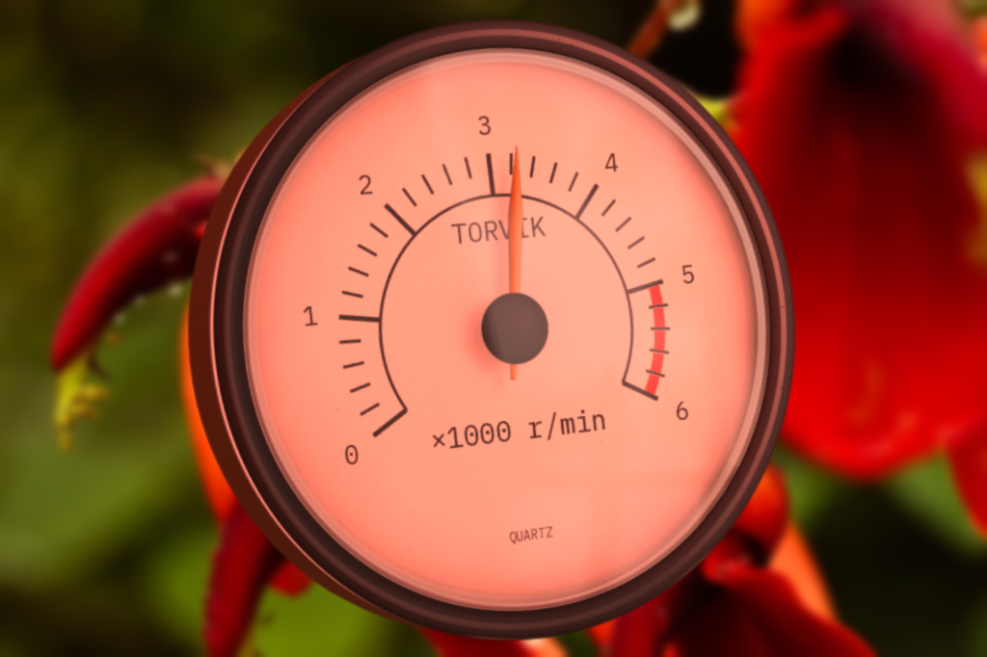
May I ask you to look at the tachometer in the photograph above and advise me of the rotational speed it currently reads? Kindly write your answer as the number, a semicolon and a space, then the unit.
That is 3200; rpm
